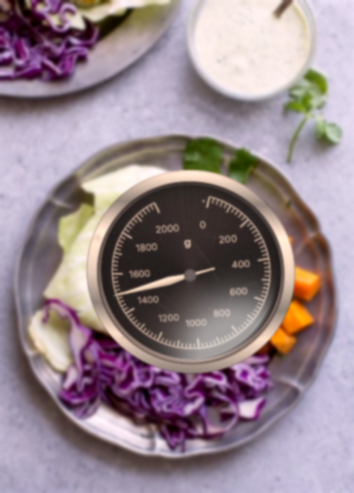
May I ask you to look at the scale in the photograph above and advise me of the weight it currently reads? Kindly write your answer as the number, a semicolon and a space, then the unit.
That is 1500; g
